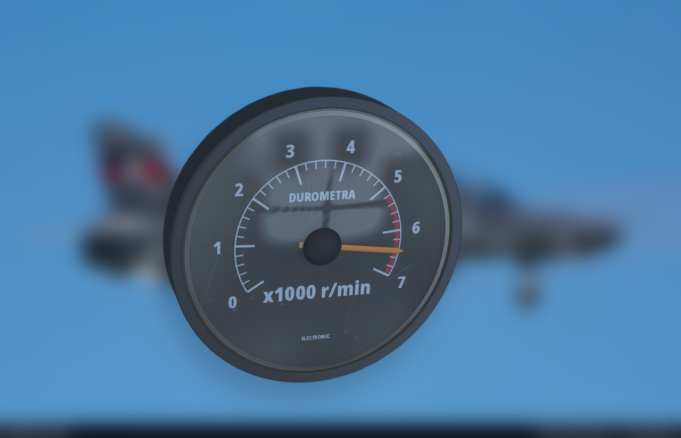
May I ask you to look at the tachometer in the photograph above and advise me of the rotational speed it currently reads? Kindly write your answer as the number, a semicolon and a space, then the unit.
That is 6400; rpm
